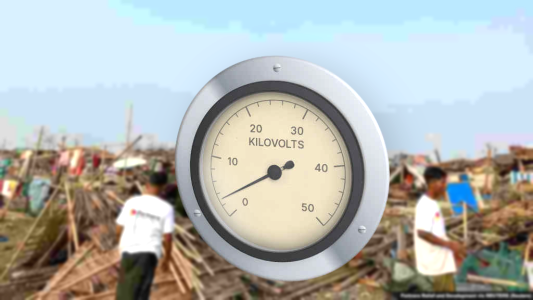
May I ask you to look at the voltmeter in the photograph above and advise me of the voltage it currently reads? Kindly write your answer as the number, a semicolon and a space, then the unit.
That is 3; kV
